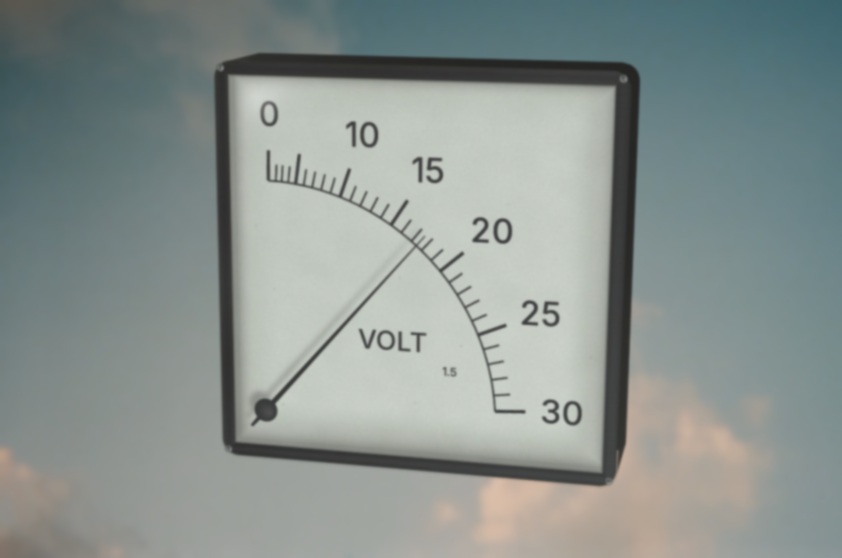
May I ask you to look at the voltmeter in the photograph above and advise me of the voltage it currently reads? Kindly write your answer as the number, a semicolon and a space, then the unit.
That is 17.5; V
